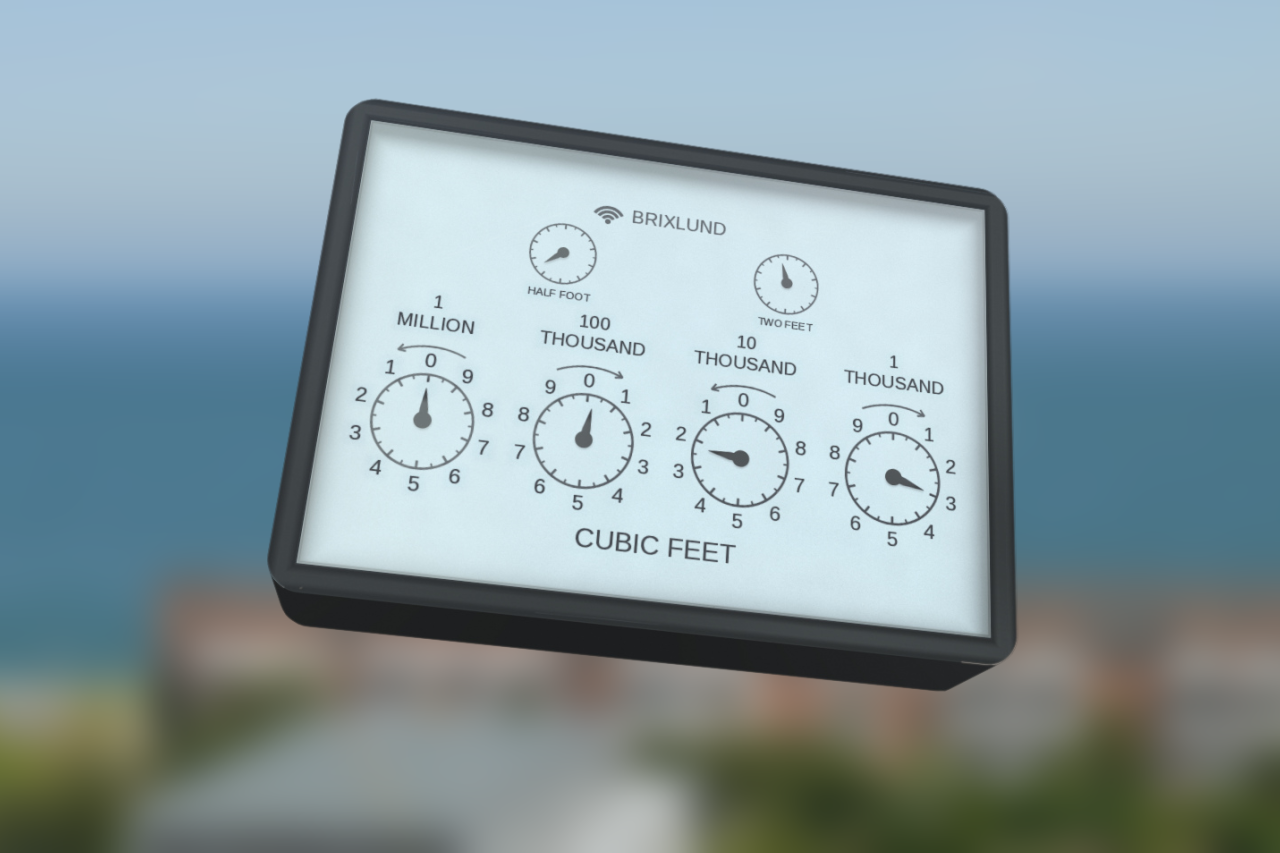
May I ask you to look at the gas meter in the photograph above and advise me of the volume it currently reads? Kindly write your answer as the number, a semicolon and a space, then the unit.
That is 2300; ft³
